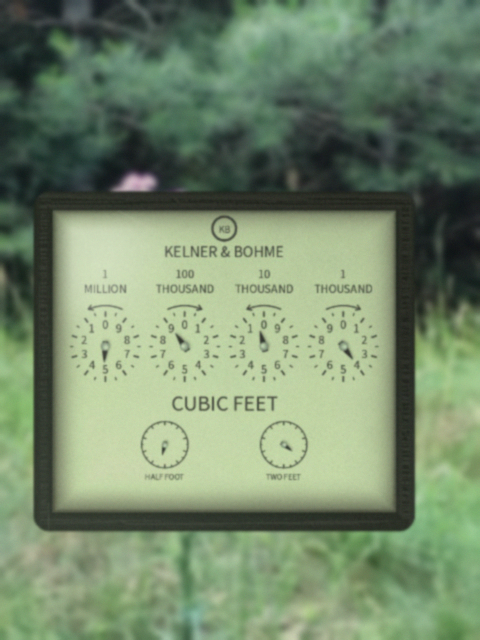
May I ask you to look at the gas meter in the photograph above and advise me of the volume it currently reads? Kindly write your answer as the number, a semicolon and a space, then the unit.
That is 490400; ft³
